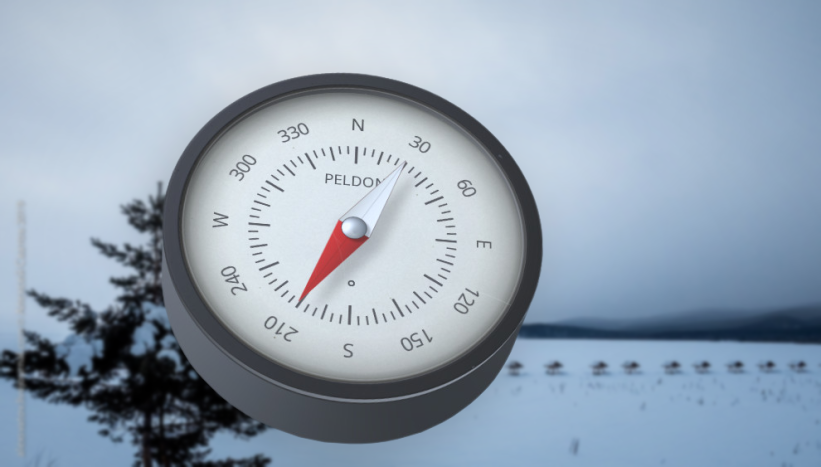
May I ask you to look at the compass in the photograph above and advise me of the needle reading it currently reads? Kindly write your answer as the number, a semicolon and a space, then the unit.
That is 210; °
